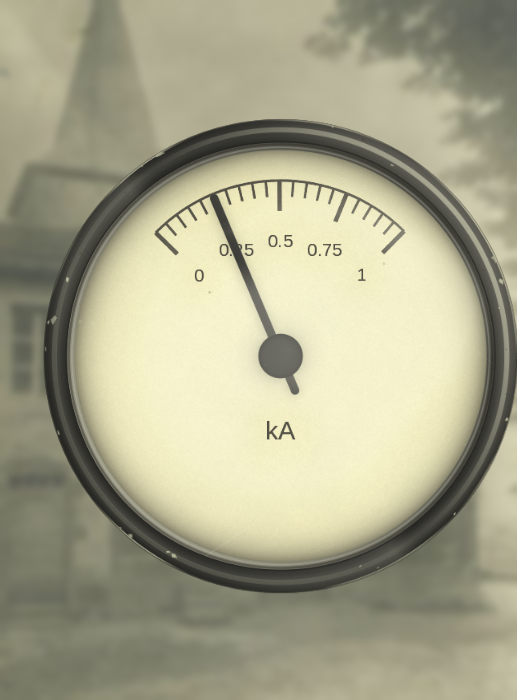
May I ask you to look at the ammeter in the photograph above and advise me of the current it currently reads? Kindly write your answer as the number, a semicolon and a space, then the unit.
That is 0.25; kA
